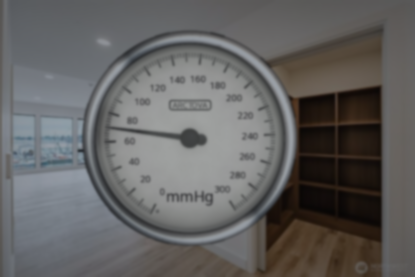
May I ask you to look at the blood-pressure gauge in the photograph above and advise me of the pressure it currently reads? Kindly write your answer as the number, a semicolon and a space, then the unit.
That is 70; mmHg
